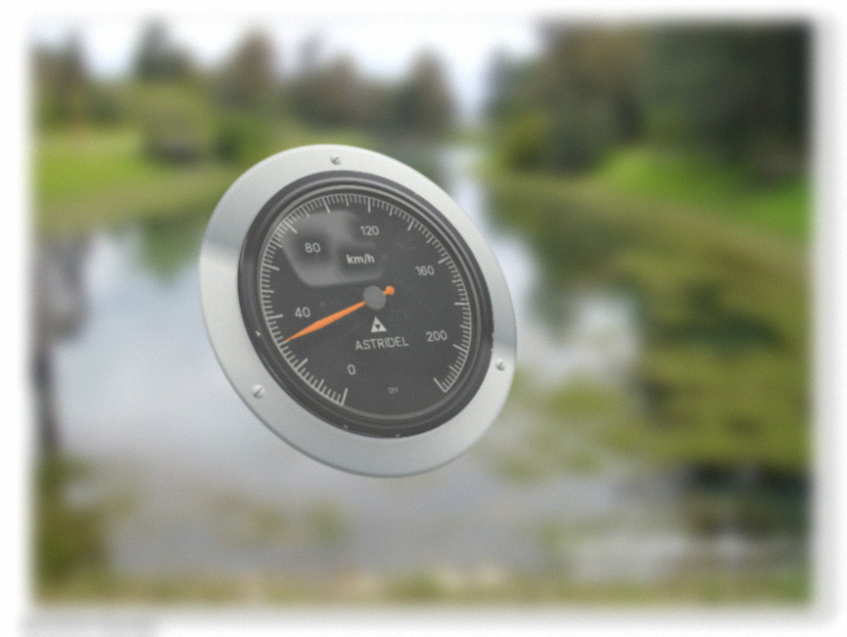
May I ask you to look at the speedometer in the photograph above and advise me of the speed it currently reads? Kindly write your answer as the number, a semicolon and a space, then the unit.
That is 30; km/h
